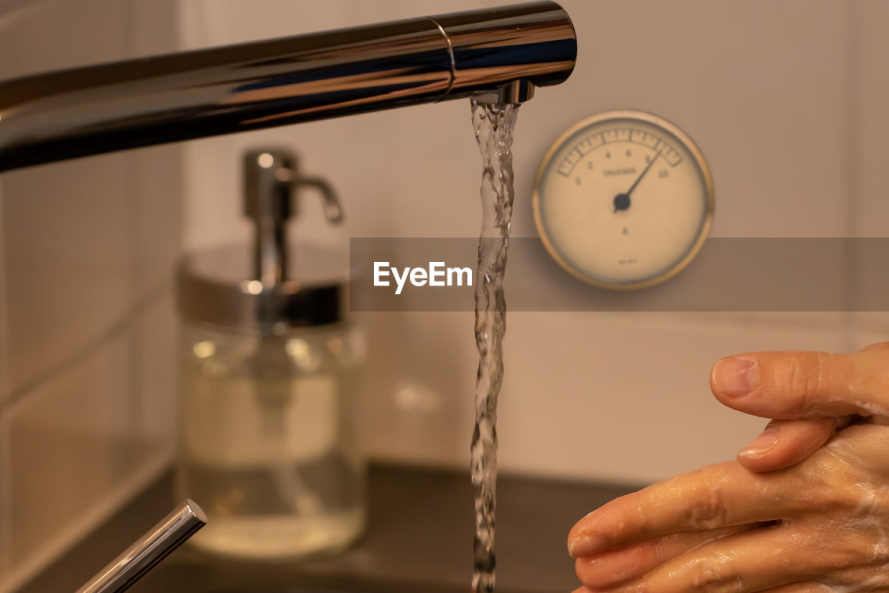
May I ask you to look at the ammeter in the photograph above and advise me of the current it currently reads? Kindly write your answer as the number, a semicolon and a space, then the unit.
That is 8.5; A
